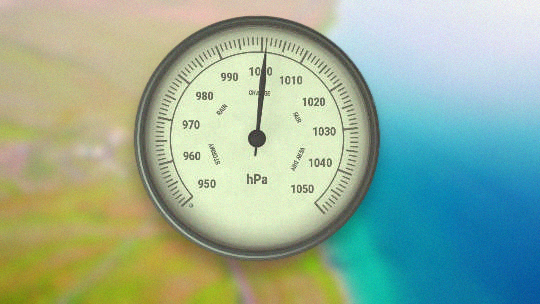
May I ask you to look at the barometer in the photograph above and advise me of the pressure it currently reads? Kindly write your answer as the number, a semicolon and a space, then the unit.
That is 1001; hPa
